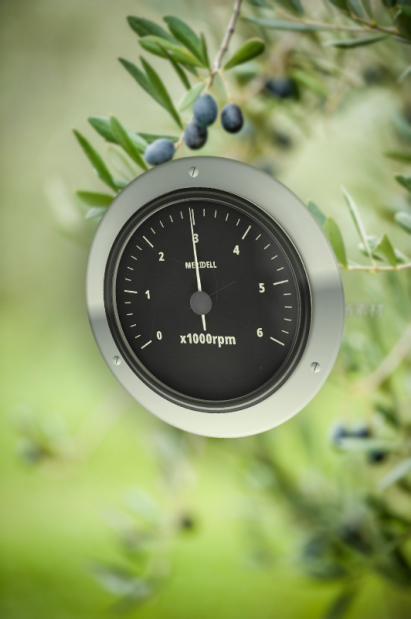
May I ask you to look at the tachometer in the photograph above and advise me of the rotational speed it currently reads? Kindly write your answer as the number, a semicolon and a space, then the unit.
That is 3000; rpm
